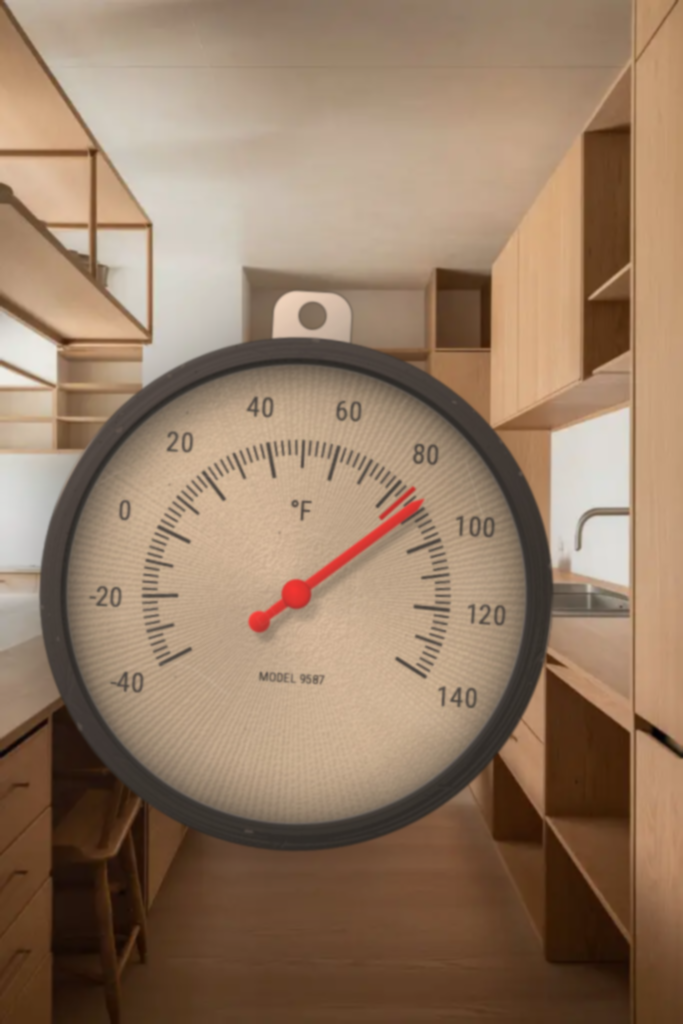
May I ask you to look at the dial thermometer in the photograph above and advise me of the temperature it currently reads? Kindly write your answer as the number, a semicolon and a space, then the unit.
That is 88; °F
